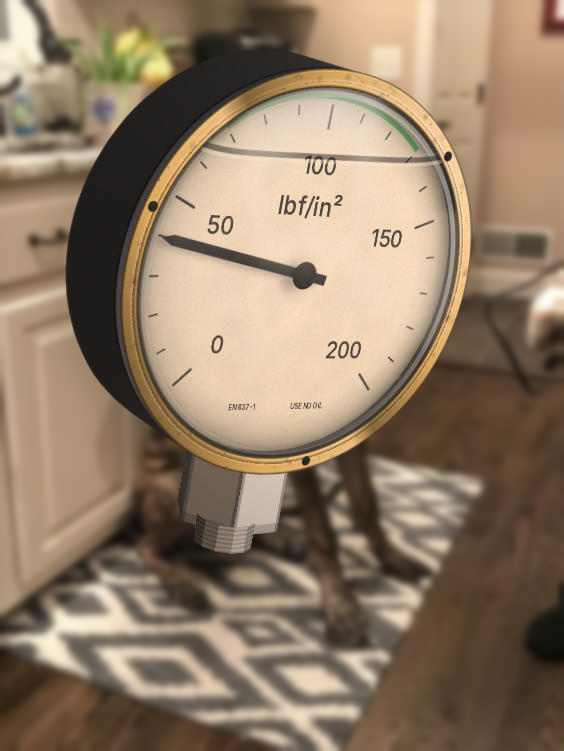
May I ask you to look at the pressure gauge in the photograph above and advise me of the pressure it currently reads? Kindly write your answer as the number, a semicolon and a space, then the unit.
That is 40; psi
